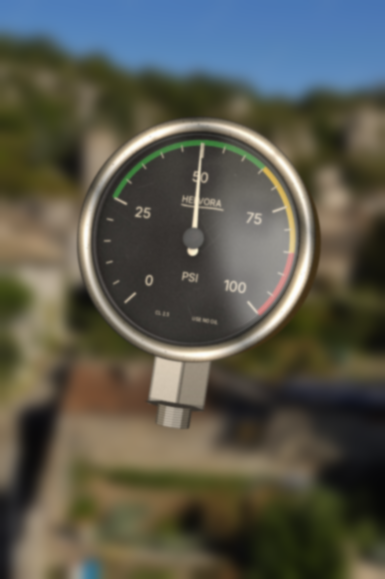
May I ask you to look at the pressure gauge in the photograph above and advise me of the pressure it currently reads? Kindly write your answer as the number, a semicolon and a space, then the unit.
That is 50; psi
